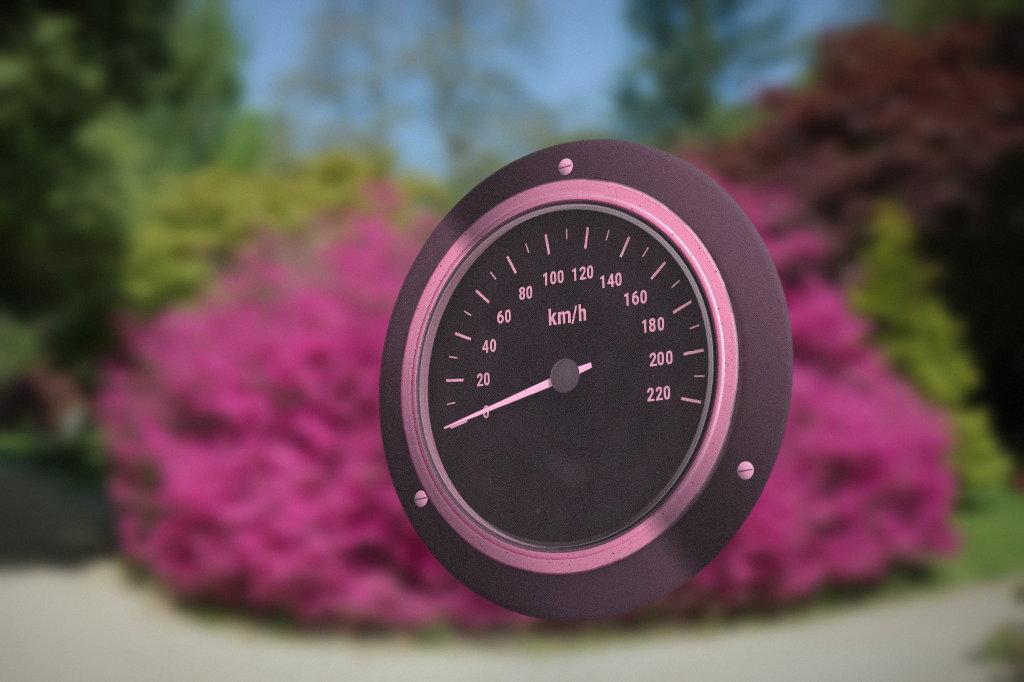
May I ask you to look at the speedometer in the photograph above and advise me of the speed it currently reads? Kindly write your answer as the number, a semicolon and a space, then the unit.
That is 0; km/h
